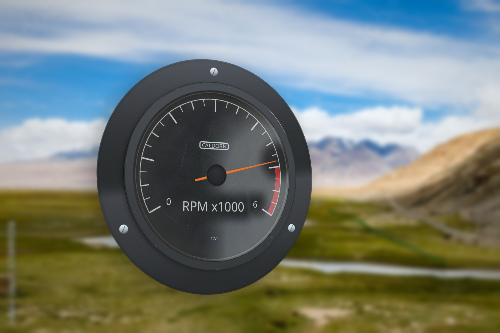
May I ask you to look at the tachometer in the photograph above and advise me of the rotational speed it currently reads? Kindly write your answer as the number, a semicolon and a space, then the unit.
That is 4875; rpm
